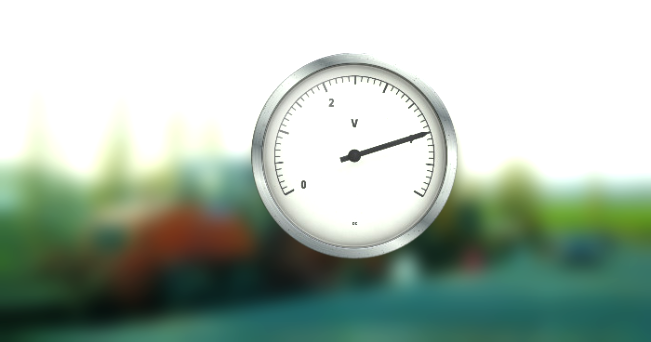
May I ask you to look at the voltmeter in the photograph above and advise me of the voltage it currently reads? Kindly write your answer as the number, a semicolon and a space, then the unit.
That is 4; V
